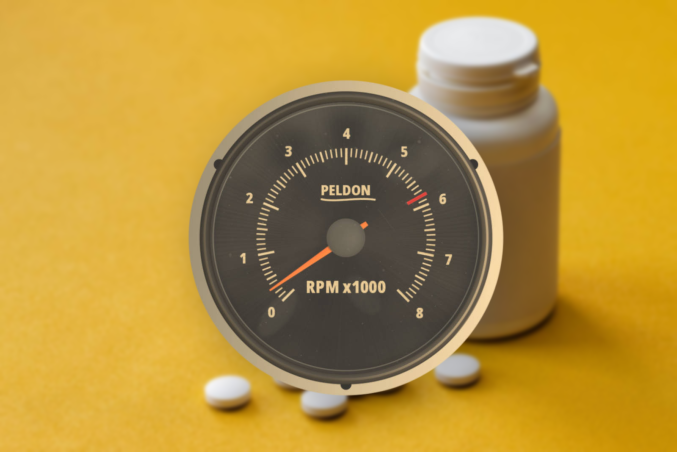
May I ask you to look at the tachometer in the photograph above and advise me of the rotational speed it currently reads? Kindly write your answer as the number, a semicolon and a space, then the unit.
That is 300; rpm
